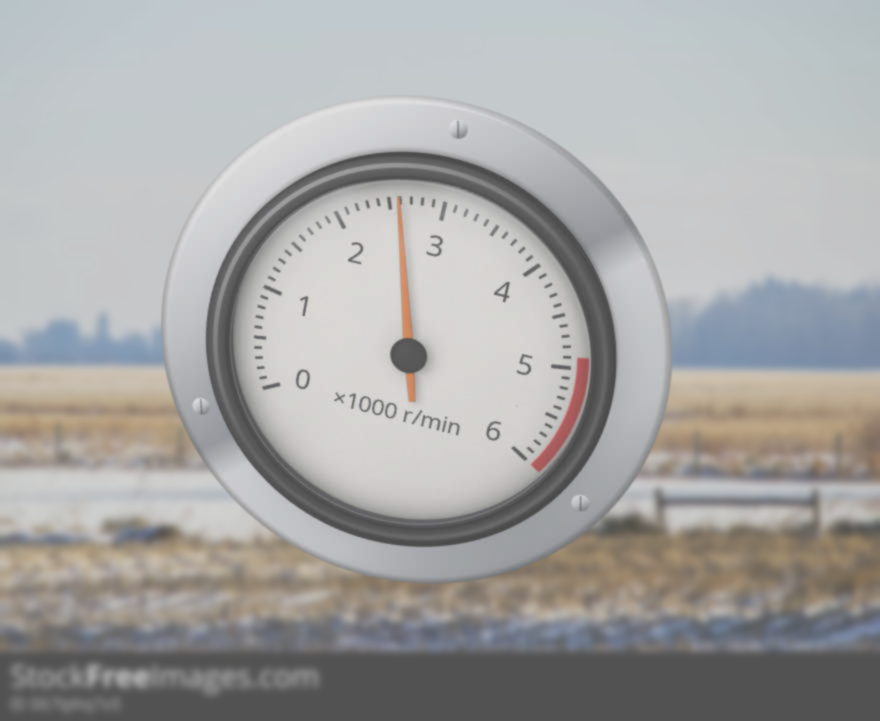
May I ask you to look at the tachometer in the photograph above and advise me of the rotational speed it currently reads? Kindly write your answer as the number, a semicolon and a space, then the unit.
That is 2600; rpm
